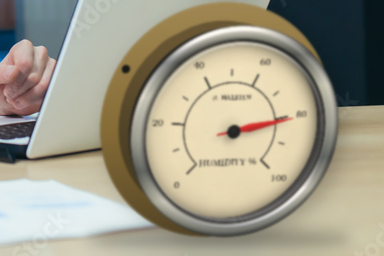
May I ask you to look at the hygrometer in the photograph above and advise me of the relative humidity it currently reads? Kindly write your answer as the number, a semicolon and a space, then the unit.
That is 80; %
